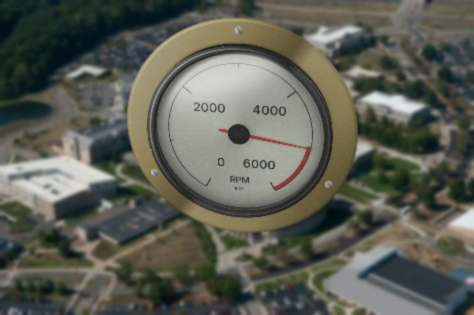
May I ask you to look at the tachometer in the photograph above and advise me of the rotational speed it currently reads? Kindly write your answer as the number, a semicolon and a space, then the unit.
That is 5000; rpm
